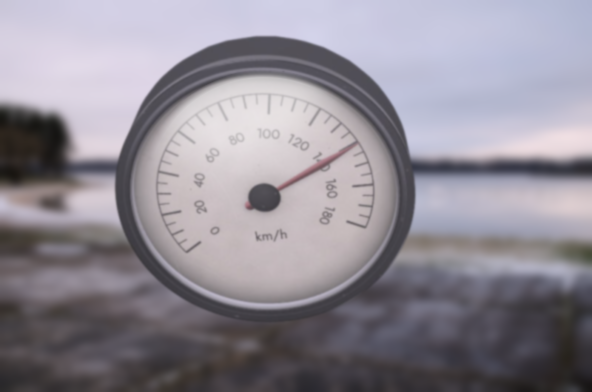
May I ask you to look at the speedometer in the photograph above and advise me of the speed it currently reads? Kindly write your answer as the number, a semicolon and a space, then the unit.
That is 140; km/h
